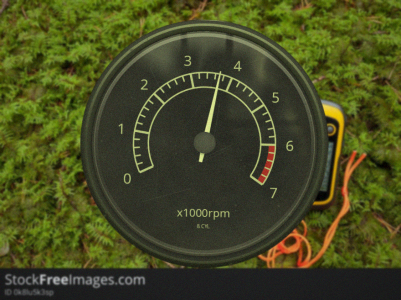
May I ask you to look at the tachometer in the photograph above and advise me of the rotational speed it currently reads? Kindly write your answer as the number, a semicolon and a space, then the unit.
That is 3700; rpm
